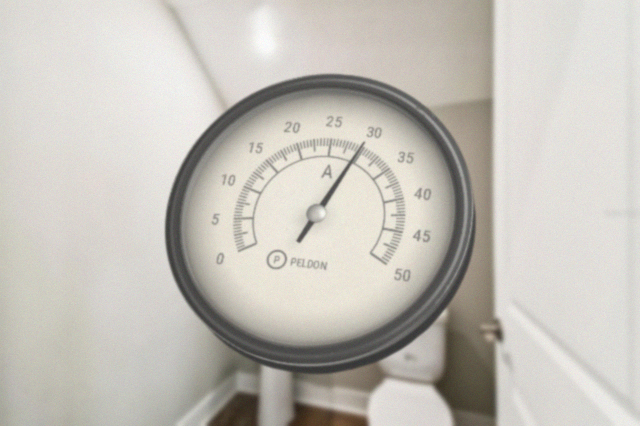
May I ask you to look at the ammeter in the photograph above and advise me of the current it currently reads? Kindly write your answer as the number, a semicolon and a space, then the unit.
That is 30; A
